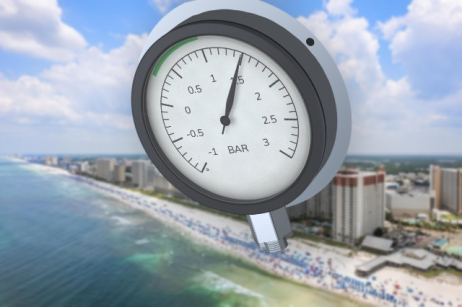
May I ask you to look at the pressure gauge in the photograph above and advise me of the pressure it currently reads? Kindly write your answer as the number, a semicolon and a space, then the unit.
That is 1.5; bar
